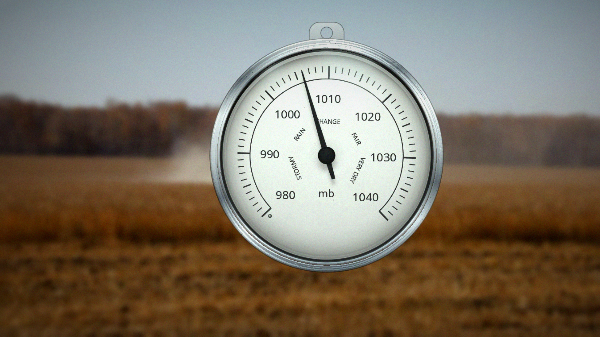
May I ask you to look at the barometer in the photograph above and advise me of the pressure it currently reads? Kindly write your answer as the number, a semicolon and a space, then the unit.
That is 1006; mbar
